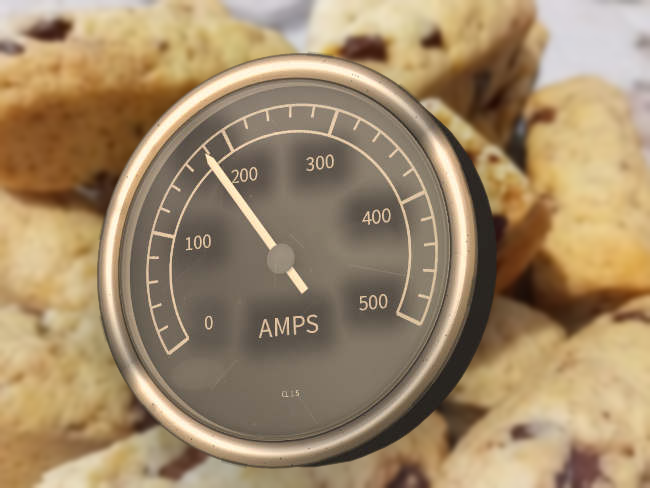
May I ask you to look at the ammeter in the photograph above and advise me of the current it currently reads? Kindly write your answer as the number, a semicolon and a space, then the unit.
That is 180; A
